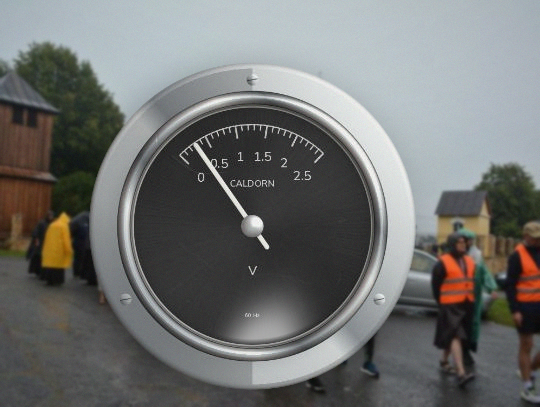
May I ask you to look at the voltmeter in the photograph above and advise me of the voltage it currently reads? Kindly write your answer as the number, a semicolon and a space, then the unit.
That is 0.3; V
